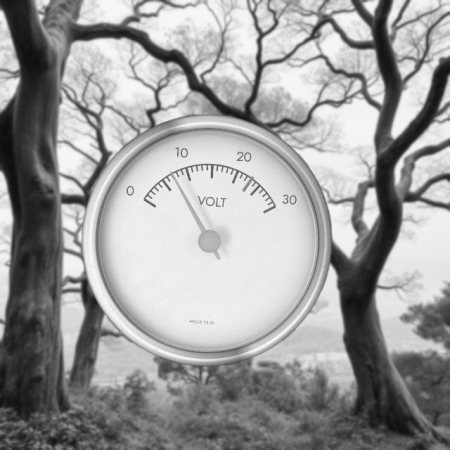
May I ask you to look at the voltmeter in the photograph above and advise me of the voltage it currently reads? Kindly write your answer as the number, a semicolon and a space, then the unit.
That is 7; V
